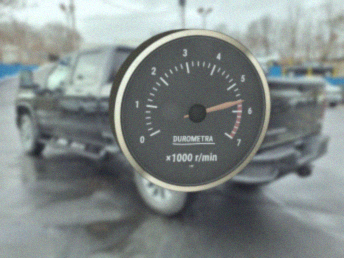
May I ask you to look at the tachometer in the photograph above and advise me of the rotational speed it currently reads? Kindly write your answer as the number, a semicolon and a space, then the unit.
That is 5600; rpm
